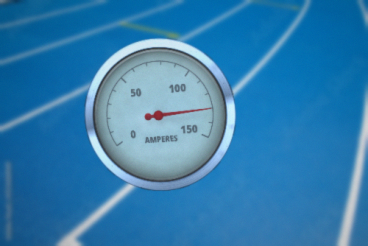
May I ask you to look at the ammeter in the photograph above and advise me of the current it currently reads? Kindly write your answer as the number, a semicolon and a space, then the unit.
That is 130; A
